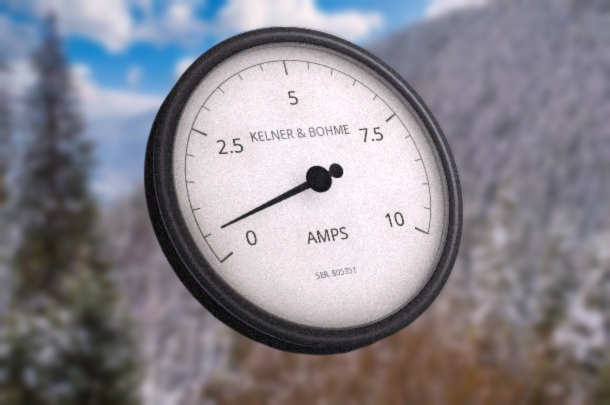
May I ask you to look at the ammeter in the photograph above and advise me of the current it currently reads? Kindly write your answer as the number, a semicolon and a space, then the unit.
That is 0.5; A
